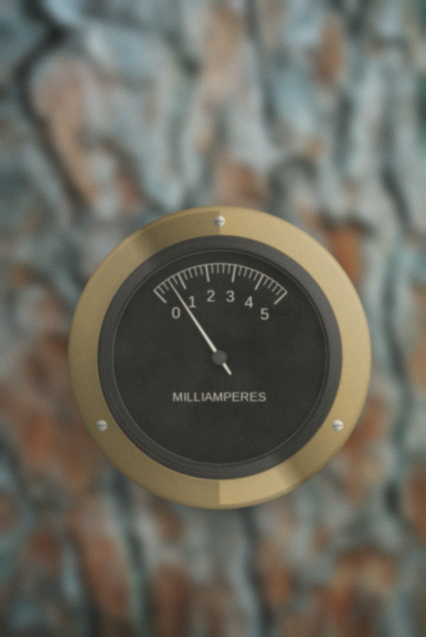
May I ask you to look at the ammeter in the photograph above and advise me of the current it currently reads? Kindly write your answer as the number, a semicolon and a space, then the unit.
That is 0.6; mA
